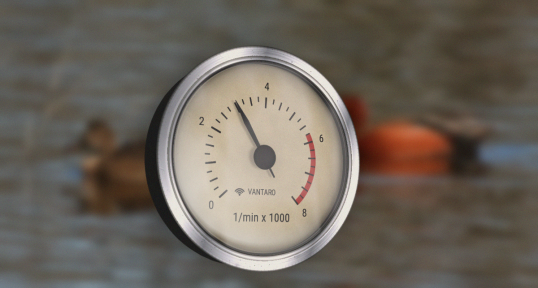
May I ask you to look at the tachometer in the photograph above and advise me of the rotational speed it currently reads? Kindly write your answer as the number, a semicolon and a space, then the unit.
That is 3000; rpm
